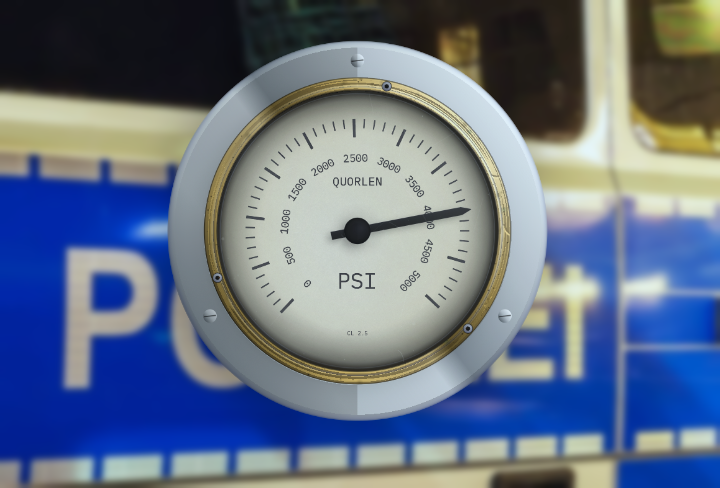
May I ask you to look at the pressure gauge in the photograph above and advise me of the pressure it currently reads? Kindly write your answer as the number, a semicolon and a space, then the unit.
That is 4000; psi
